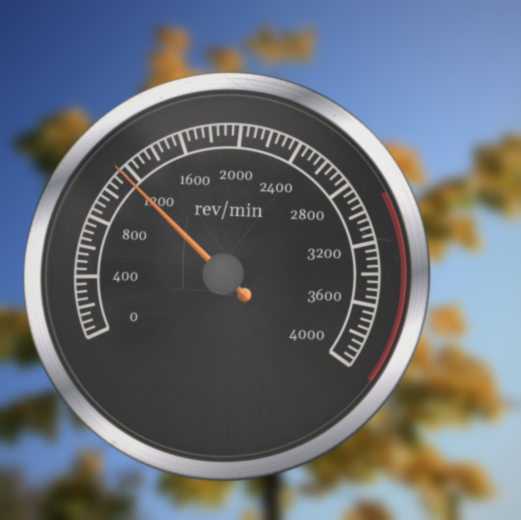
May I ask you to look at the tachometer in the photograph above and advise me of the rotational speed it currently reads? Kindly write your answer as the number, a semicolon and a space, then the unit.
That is 1150; rpm
